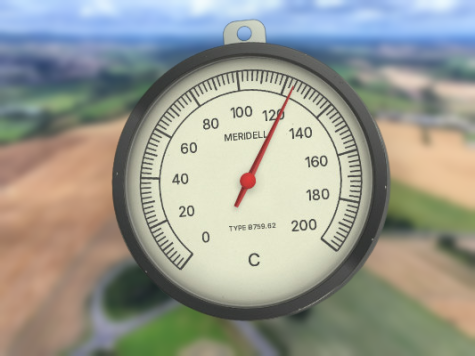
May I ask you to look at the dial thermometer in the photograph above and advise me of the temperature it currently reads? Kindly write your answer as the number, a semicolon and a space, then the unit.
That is 124; °C
